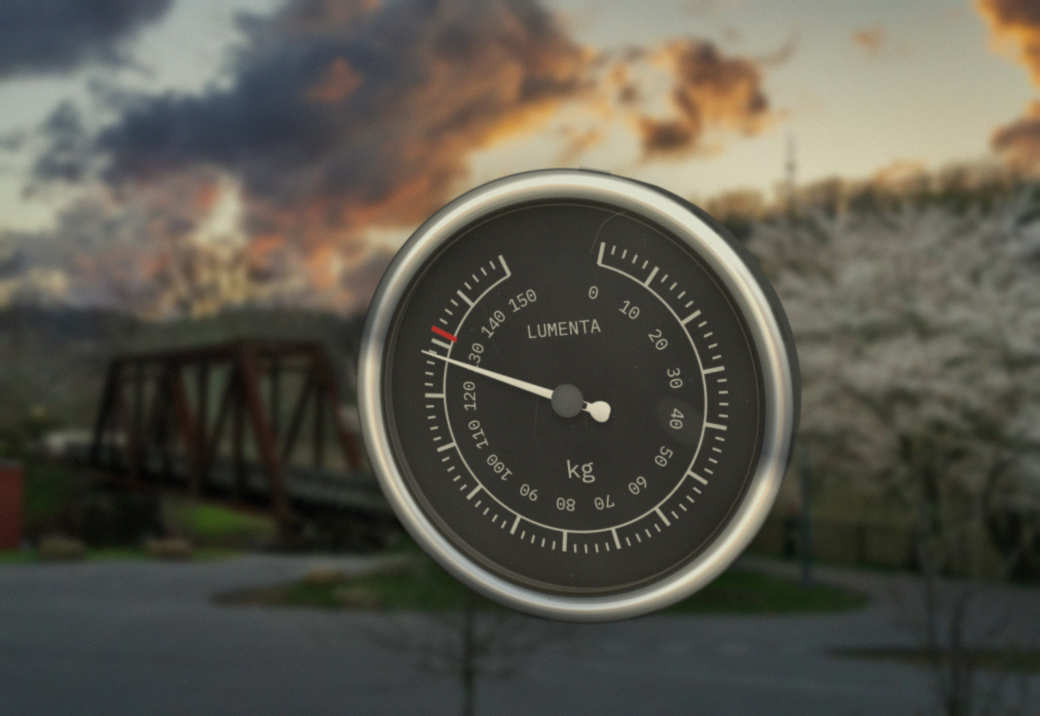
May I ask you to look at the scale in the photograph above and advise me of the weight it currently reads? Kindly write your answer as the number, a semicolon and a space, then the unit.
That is 128; kg
